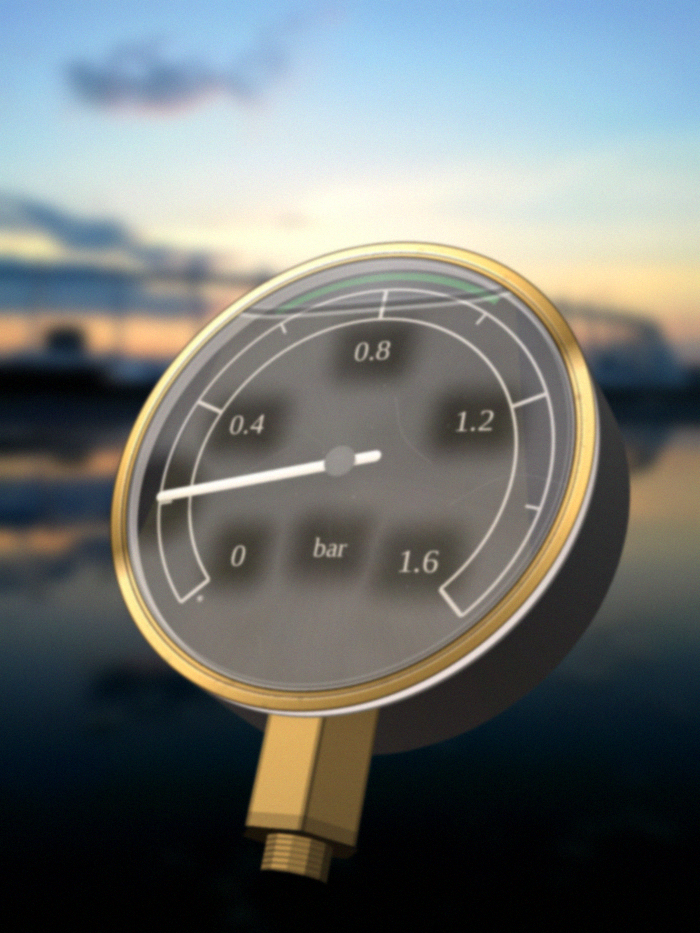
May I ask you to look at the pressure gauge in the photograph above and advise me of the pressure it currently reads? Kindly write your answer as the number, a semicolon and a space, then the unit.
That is 0.2; bar
